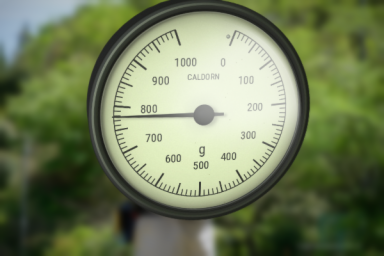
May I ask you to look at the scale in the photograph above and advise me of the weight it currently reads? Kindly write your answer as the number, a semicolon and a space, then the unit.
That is 780; g
